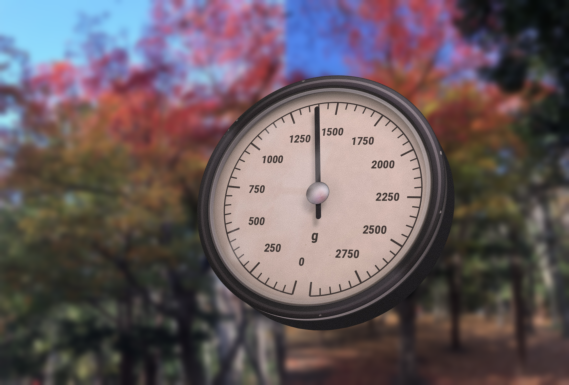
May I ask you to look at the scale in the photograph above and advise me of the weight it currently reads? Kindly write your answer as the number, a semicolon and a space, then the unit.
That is 1400; g
